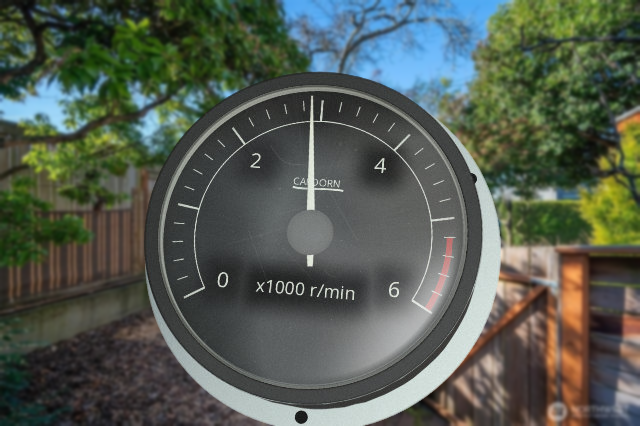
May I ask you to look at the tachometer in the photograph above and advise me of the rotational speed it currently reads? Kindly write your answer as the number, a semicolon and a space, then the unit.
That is 2900; rpm
